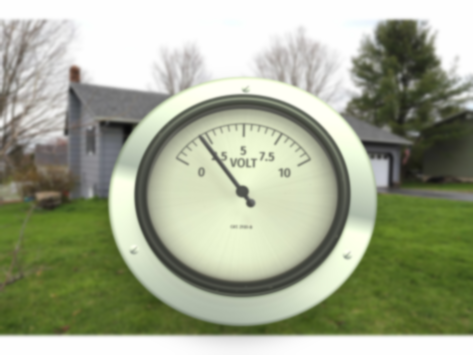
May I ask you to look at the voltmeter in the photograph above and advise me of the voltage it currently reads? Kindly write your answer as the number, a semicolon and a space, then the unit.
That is 2; V
